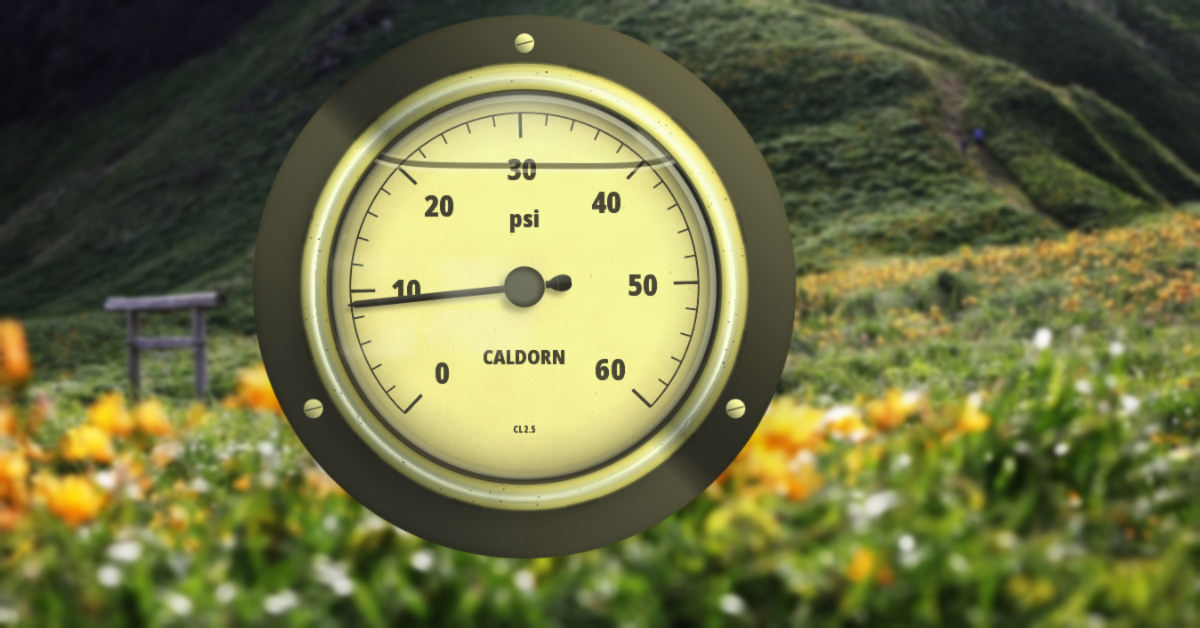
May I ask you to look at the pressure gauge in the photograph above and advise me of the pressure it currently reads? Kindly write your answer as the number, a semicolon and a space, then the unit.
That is 9; psi
